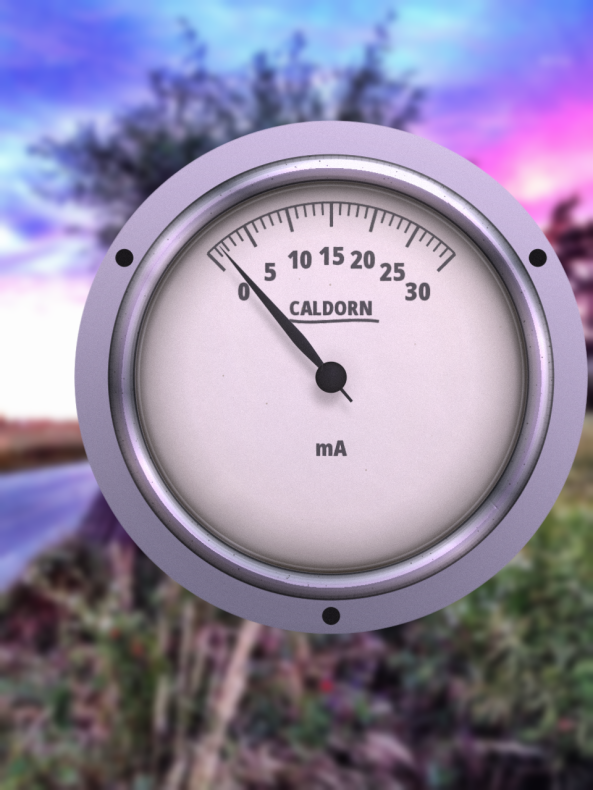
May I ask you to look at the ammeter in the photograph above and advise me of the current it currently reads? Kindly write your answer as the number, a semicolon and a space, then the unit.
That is 1.5; mA
